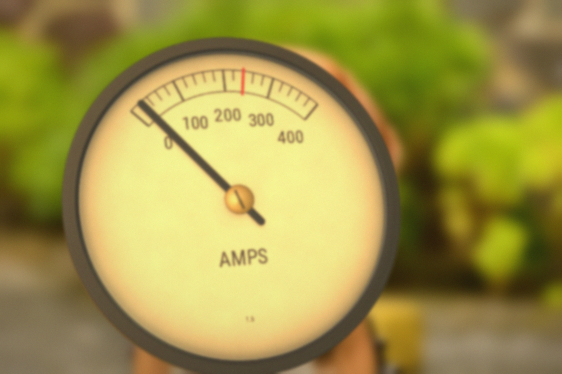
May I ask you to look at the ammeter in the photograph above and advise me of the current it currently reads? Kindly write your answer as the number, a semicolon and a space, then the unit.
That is 20; A
